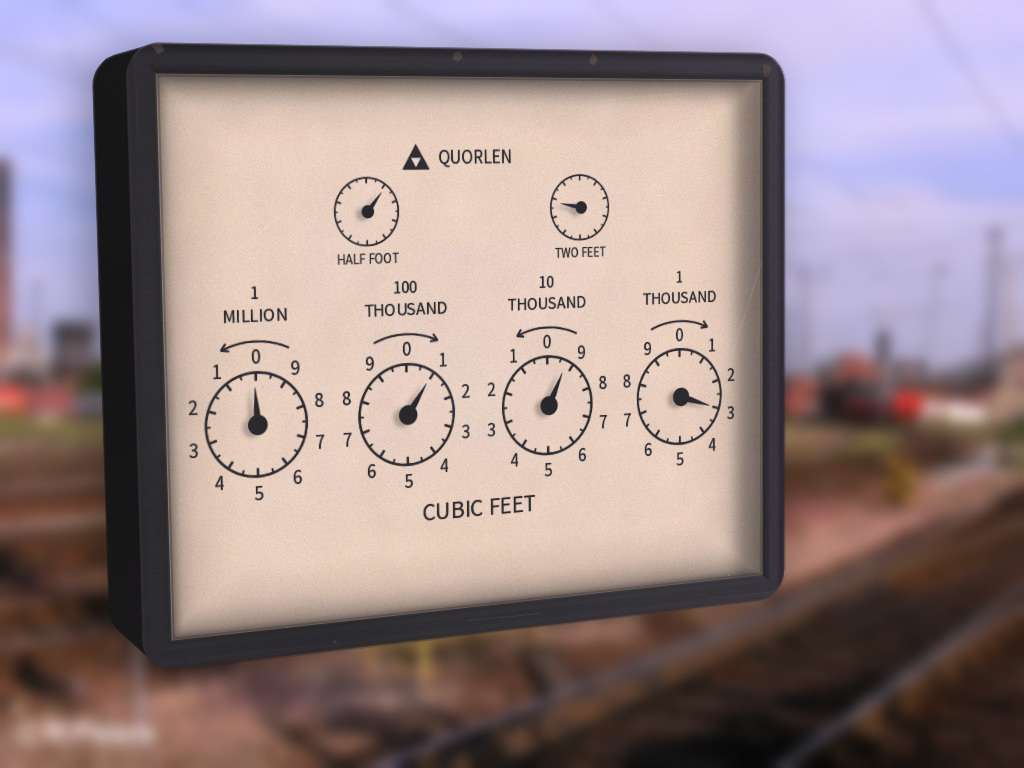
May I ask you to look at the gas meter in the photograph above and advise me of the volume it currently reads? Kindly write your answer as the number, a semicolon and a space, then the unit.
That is 9300; ft³
